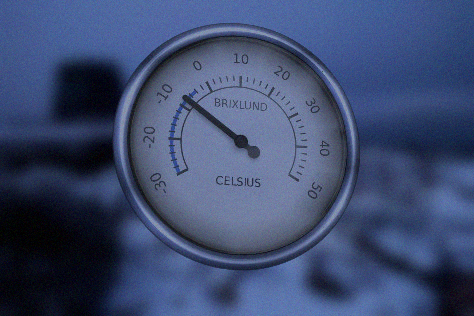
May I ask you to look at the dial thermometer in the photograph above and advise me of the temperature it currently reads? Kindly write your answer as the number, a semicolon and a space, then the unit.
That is -8; °C
